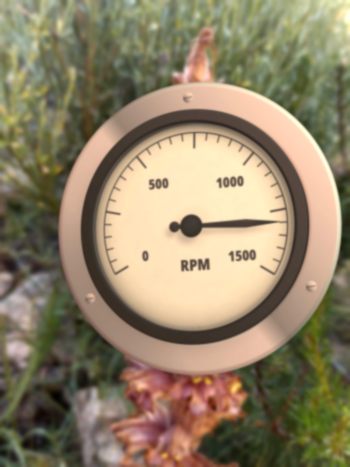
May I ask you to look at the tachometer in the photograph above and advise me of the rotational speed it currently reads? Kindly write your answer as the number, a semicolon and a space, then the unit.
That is 1300; rpm
